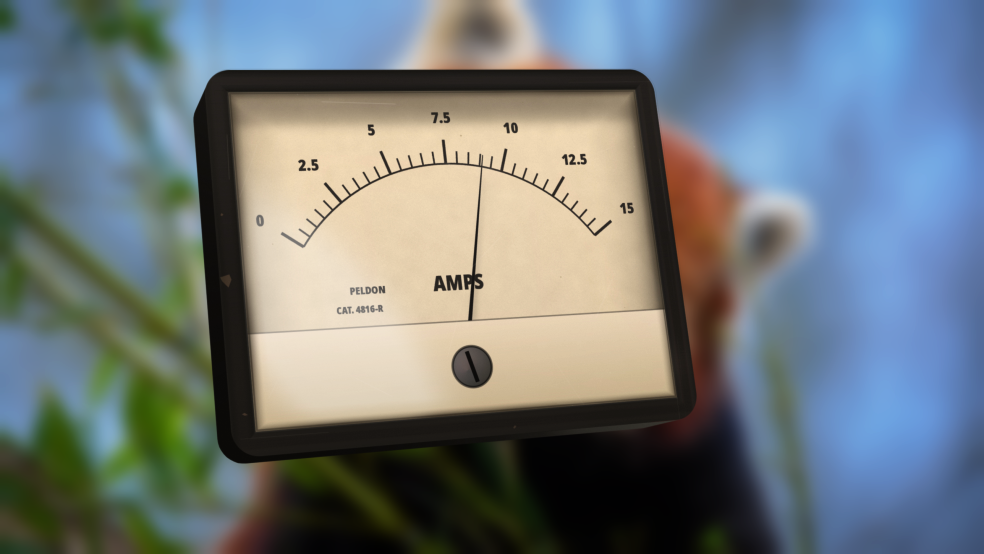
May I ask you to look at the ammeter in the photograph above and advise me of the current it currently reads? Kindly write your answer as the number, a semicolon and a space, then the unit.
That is 9; A
